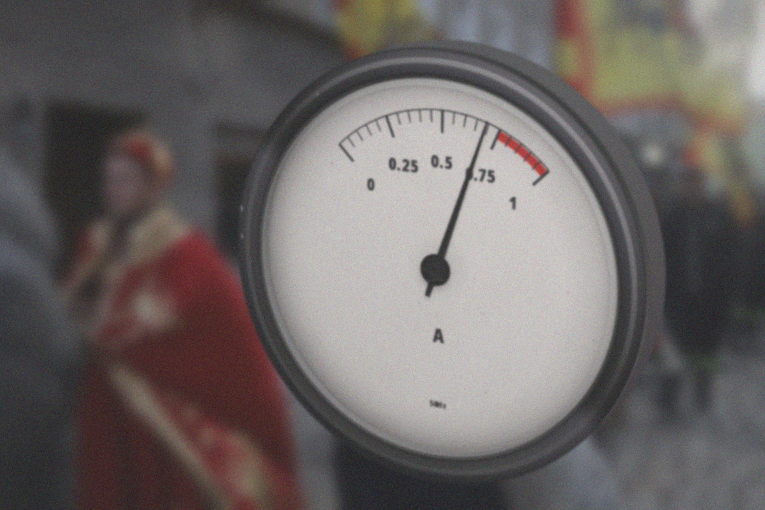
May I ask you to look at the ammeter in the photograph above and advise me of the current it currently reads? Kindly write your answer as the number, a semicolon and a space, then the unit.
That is 0.7; A
